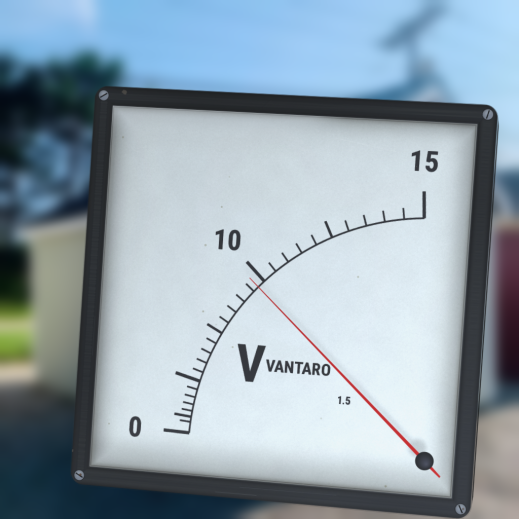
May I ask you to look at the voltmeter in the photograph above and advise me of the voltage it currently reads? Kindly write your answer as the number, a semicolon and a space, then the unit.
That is 9.75; V
